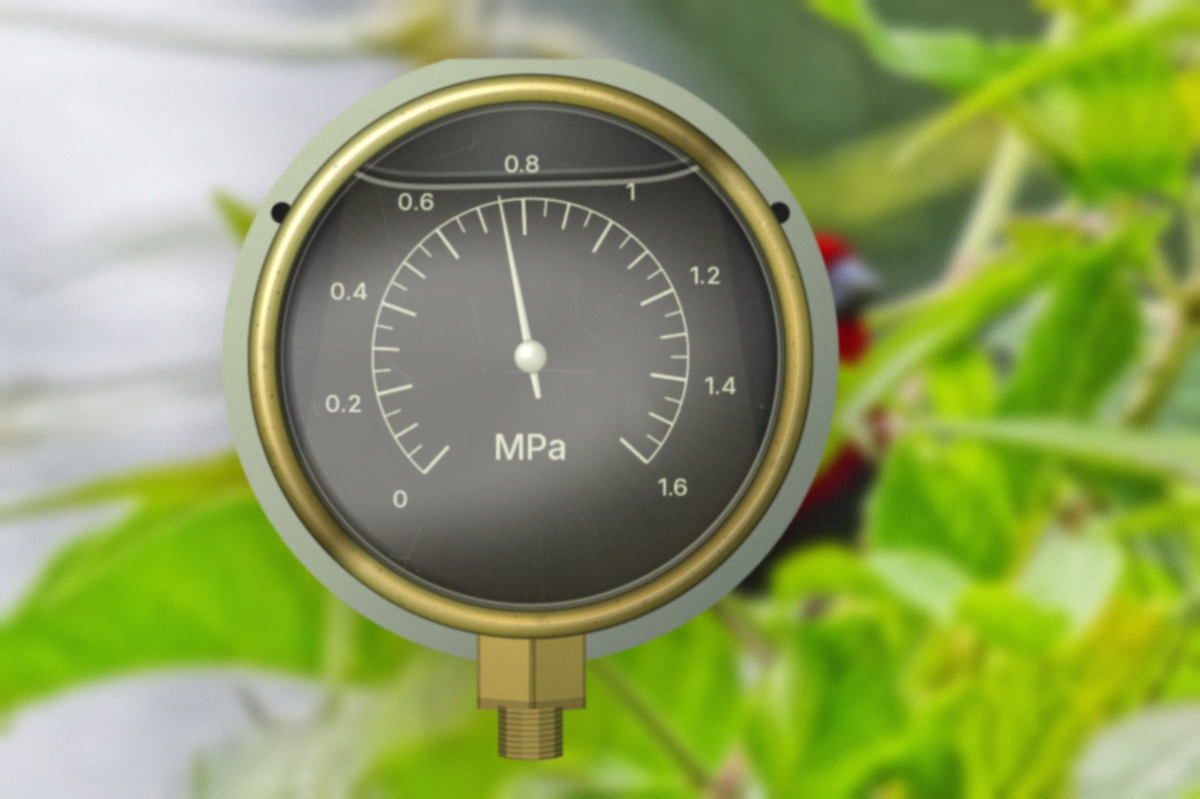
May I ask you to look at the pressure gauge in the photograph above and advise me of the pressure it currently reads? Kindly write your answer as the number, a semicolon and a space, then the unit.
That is 0.75; MPa
